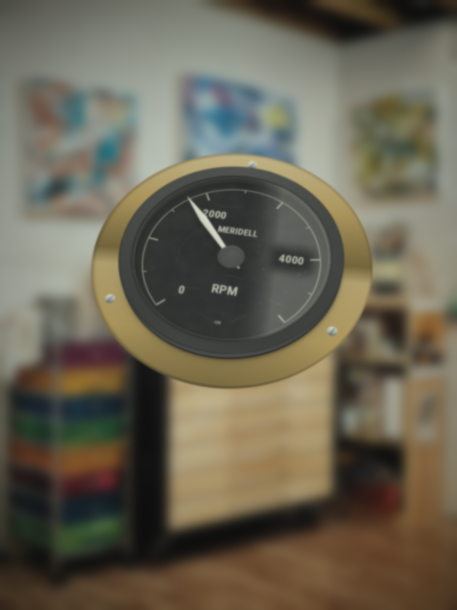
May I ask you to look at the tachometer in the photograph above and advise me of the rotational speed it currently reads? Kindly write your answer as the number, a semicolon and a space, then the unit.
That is 1750; rpm
